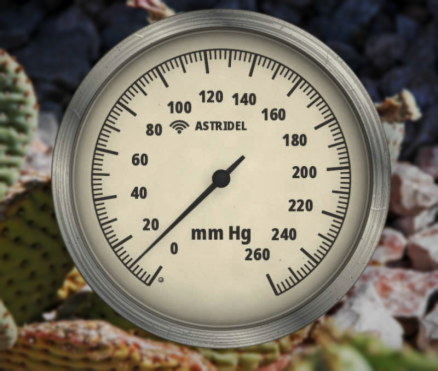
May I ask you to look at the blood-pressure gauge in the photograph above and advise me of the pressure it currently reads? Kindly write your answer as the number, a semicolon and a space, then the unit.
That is 10; mmHg
